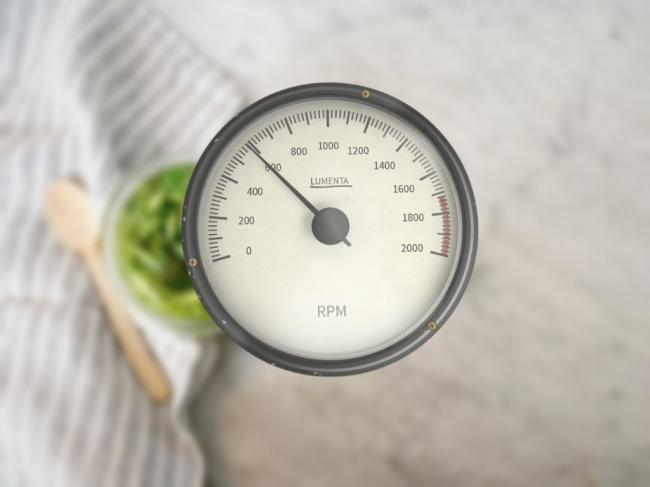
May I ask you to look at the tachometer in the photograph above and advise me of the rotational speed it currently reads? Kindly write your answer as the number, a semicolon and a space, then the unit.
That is 580; rpm
